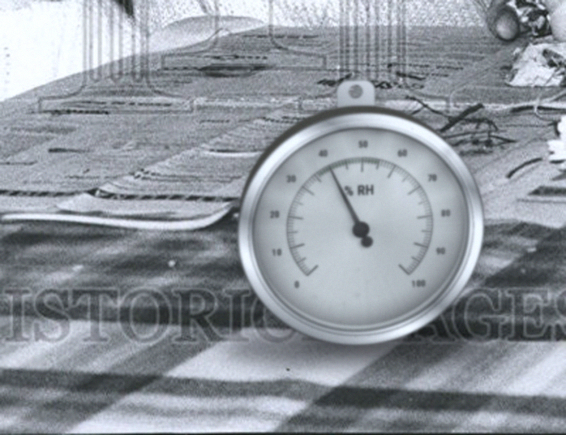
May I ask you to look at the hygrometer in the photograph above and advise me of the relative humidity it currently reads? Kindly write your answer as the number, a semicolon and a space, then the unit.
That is 40; %
